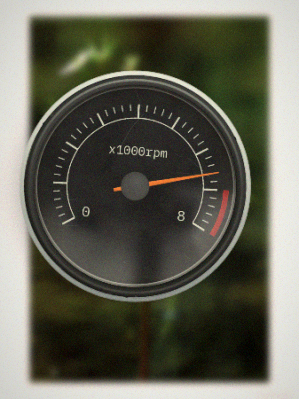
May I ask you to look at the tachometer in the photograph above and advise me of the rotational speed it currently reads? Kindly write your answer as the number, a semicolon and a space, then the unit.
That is 6600; rpm
